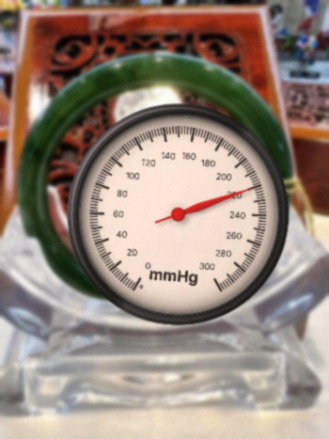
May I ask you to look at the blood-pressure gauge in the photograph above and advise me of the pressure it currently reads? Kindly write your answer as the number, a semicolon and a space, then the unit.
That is 220; mmHg
